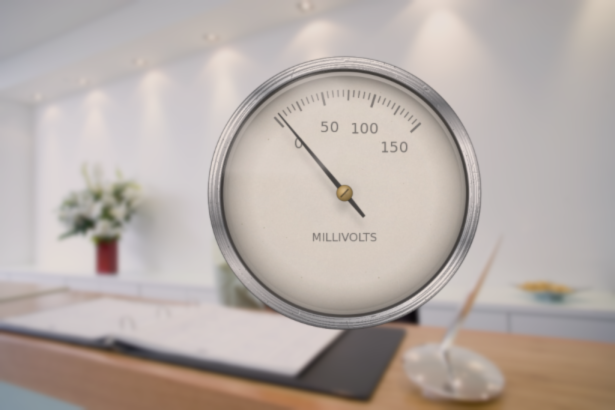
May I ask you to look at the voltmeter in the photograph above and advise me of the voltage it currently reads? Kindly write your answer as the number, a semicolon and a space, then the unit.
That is 5; mV
